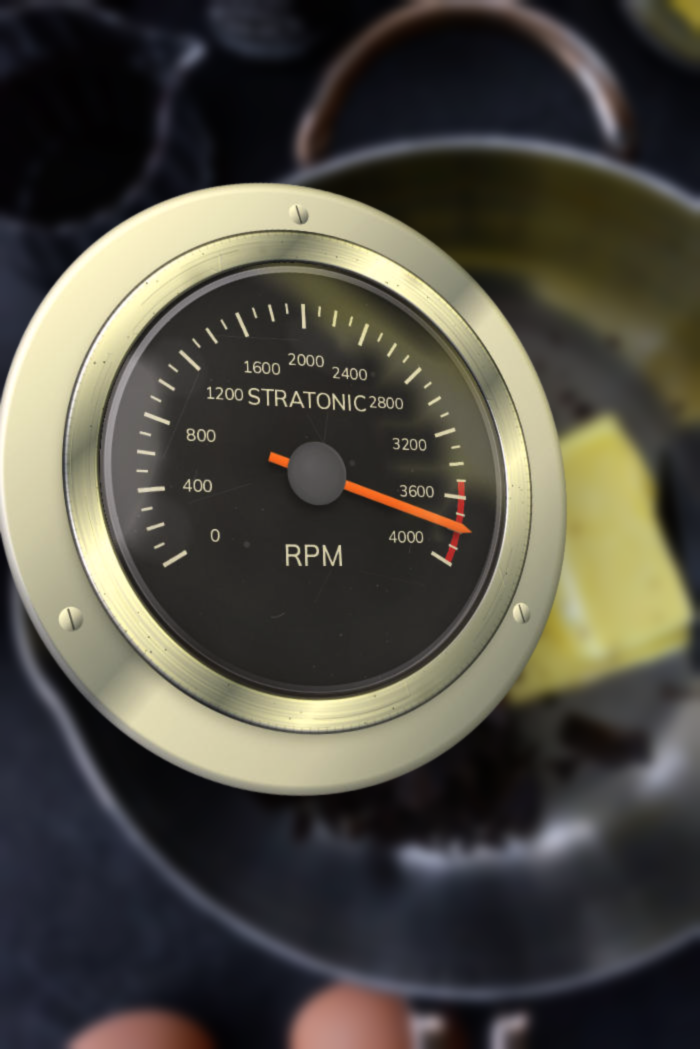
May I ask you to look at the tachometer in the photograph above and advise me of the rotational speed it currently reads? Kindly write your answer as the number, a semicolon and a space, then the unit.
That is 3800; rpm
